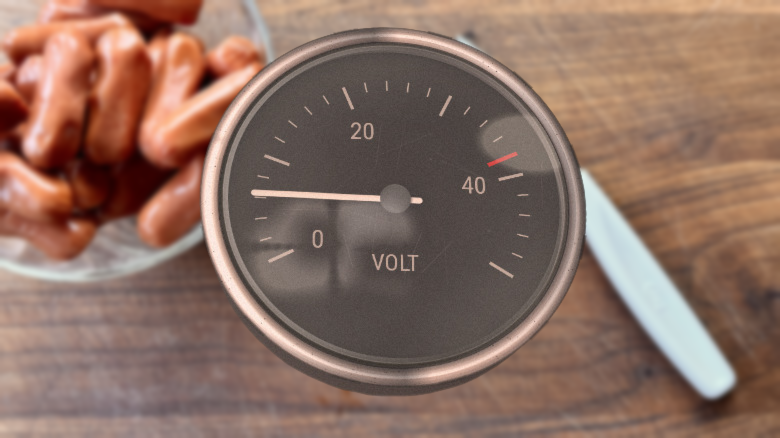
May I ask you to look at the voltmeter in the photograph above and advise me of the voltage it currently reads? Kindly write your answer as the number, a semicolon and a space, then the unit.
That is 6; V
